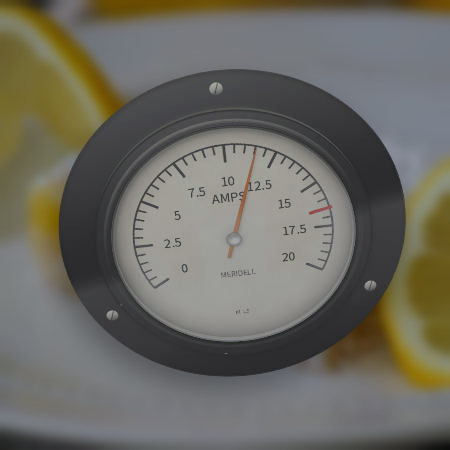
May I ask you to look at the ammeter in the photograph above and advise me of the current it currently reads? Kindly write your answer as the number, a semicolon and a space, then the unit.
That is 11.5; A
